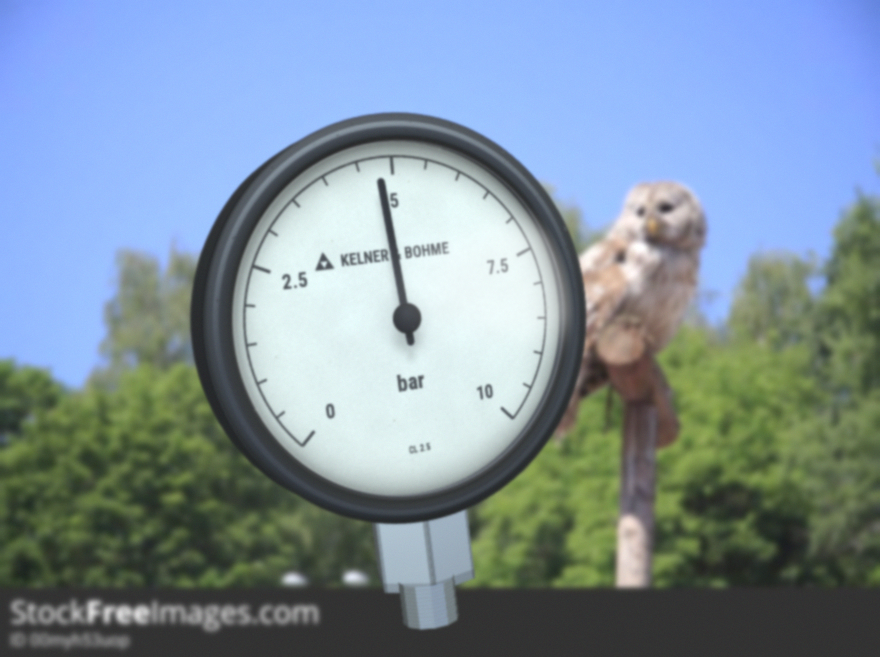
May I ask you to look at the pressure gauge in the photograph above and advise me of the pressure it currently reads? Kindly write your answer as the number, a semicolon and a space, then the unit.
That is 4.75; bar
